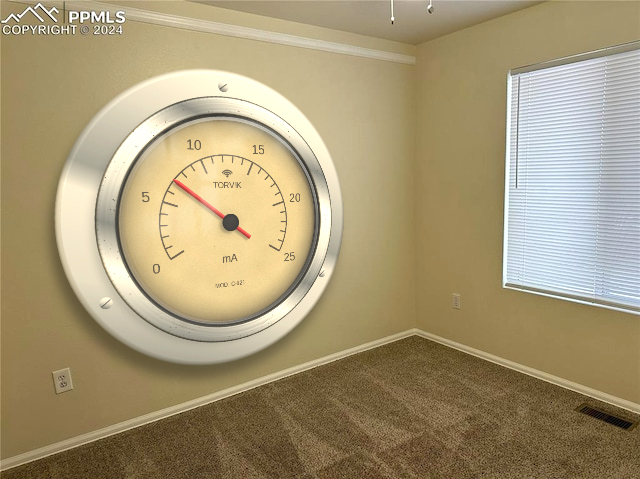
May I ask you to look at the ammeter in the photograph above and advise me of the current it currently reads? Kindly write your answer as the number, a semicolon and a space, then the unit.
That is 7; mA
